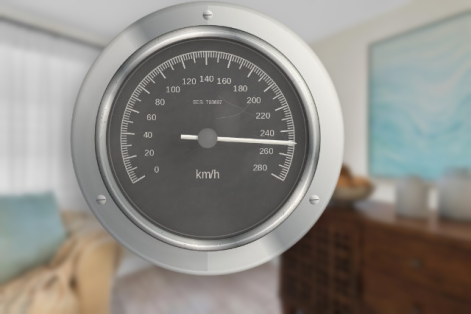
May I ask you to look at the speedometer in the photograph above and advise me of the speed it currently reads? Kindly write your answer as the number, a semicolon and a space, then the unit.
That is 250; km/h
